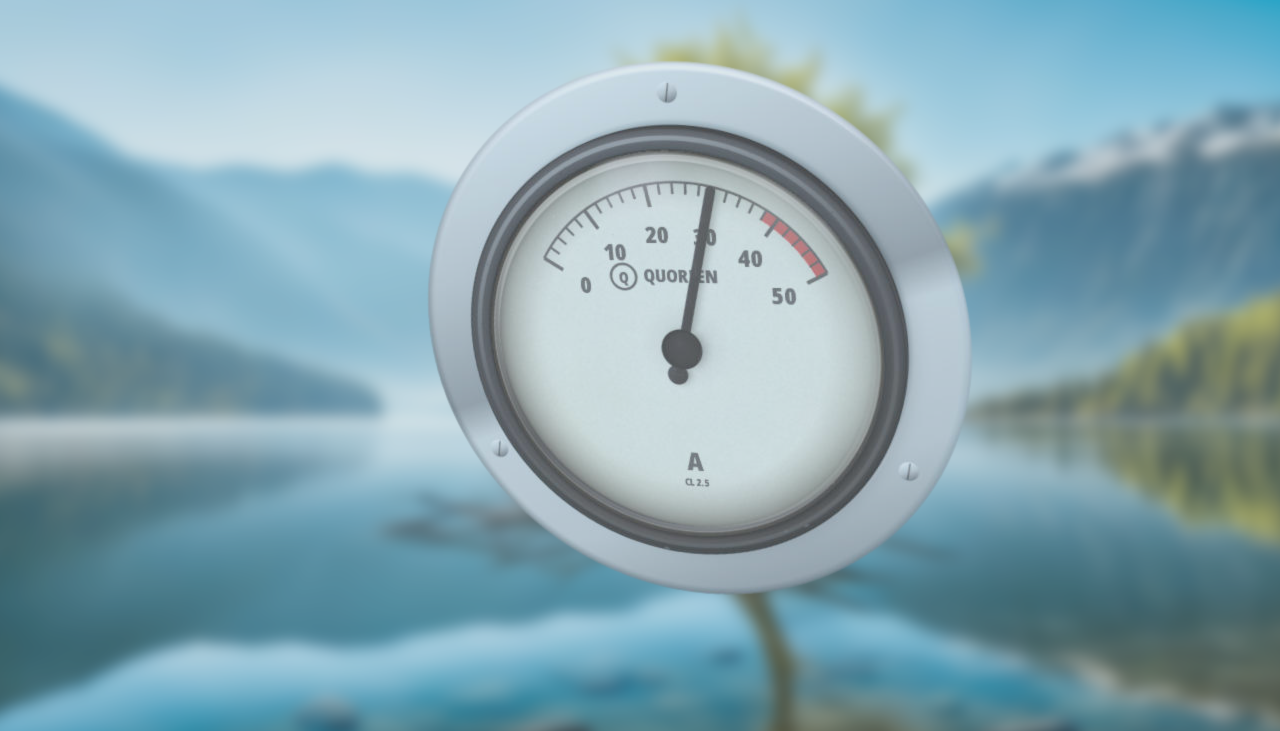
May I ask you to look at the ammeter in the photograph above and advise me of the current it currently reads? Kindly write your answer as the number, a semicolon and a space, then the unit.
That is 30; A
